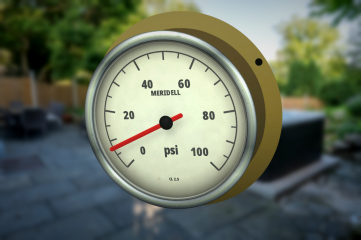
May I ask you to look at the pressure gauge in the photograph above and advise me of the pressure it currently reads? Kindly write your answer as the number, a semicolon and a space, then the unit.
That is 7.5; psi
